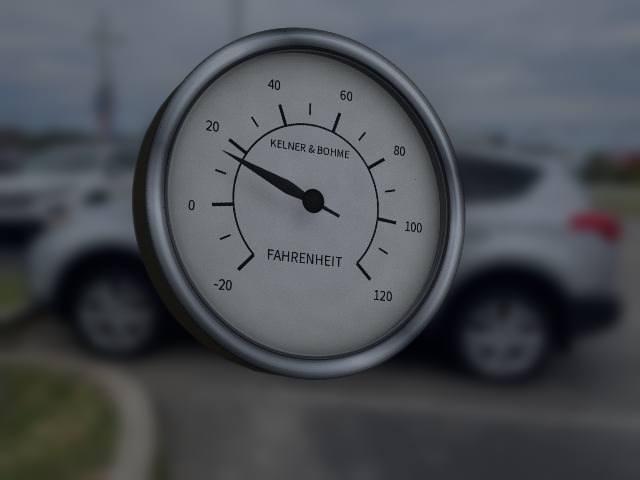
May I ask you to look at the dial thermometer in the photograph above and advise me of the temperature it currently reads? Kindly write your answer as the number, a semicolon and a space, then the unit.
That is 15; °F
